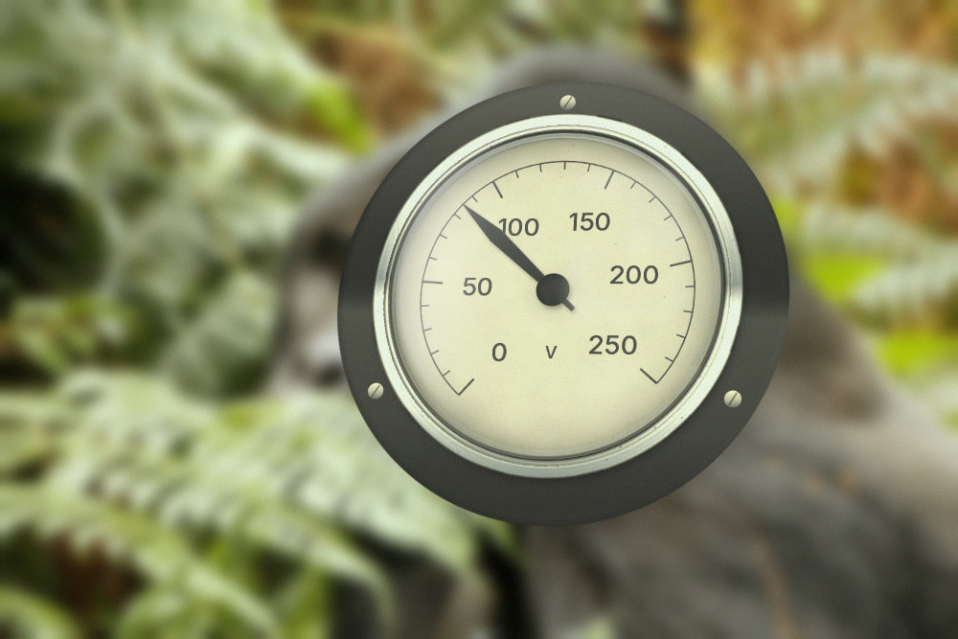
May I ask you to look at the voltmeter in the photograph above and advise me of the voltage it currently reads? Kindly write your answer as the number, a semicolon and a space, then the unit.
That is 85; V
